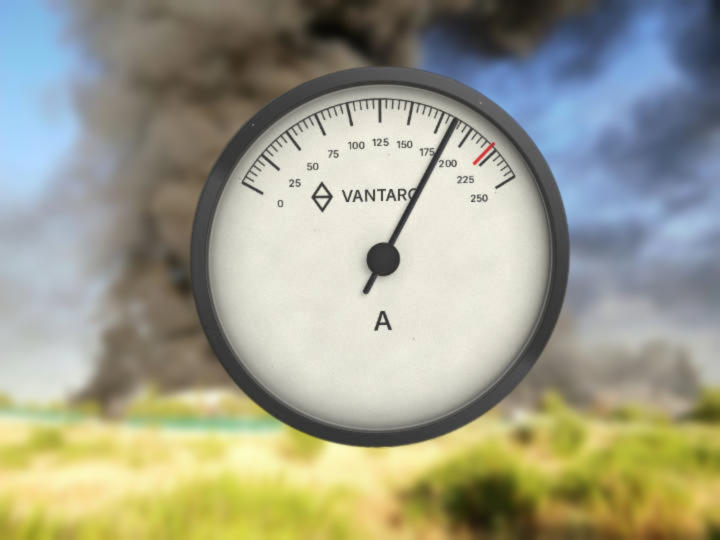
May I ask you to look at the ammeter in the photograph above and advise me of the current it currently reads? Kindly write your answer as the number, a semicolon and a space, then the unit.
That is 185; A
